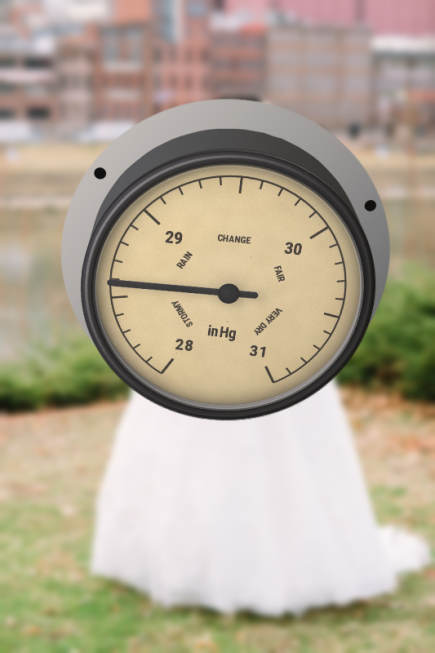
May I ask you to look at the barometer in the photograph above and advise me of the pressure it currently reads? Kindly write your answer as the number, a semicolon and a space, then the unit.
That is 28.6; inHg
